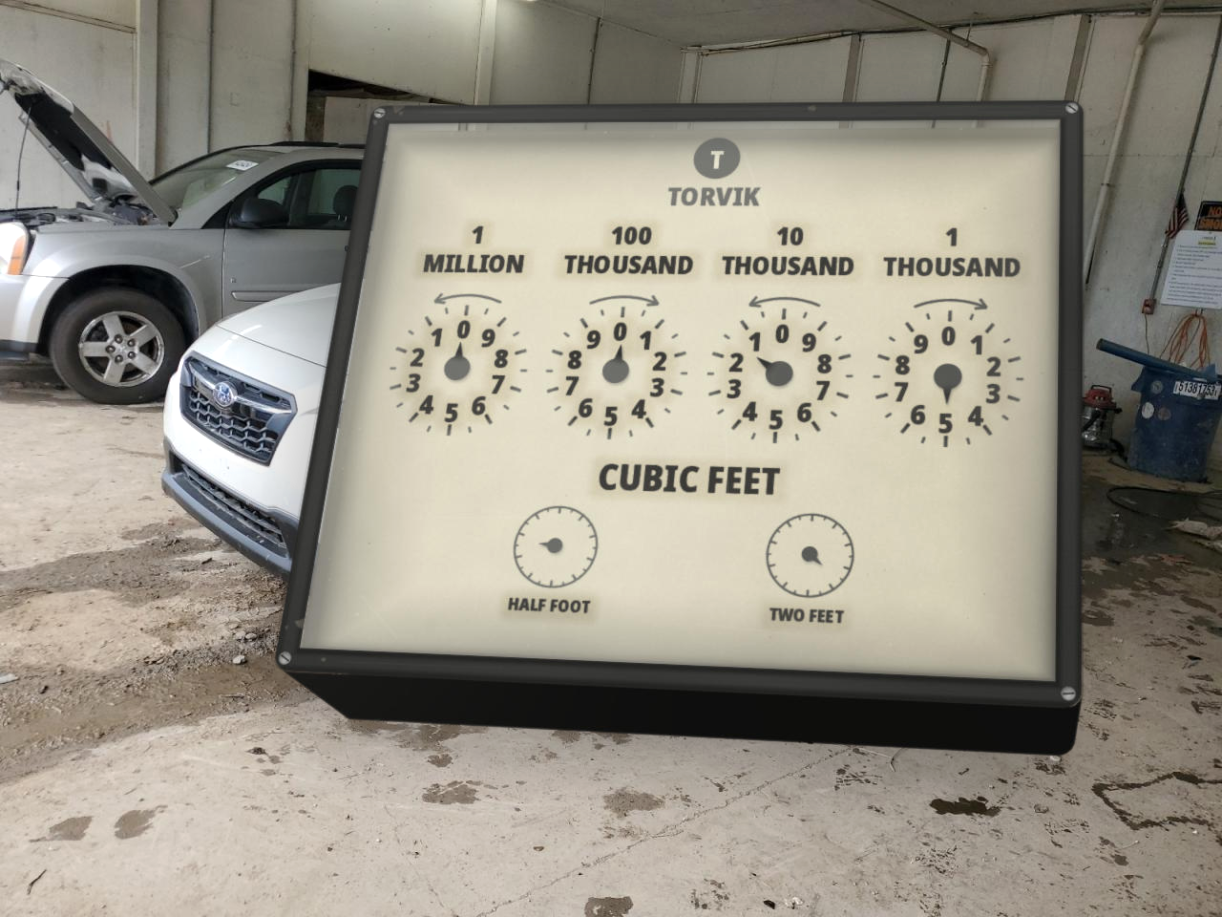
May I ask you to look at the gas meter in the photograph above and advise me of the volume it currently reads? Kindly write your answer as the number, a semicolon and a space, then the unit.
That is 1500; ft³
